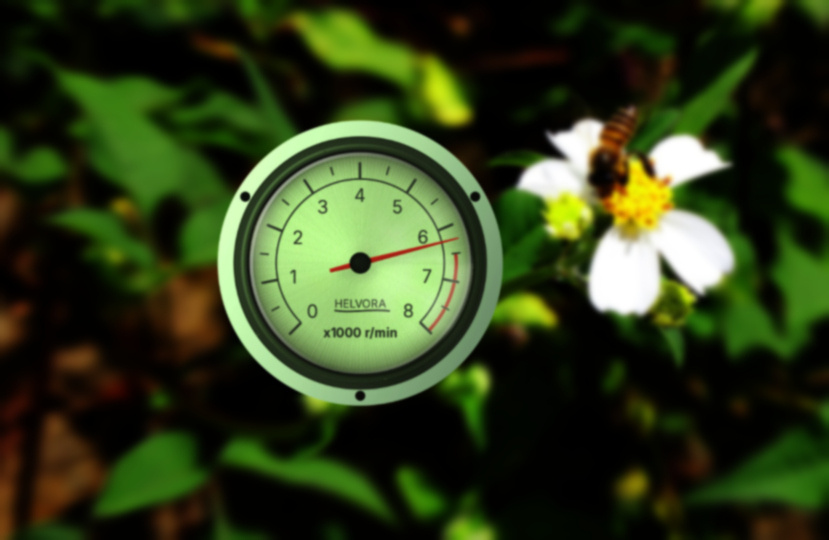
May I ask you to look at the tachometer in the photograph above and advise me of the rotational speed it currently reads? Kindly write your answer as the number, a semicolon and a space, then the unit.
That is 6250; rpm
